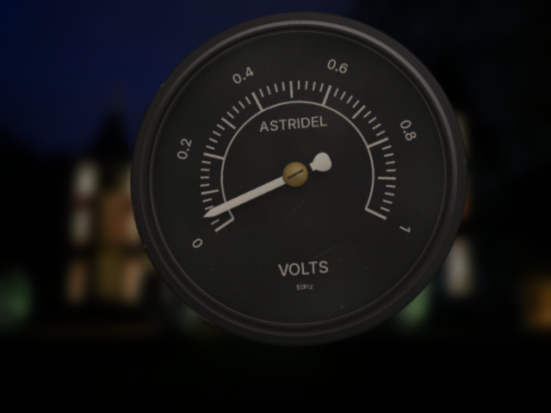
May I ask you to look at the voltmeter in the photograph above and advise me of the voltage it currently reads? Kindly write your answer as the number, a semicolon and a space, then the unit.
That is 0.04; V
